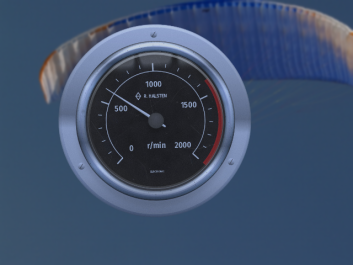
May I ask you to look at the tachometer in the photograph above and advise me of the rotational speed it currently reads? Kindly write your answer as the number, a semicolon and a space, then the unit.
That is 600; rpm
